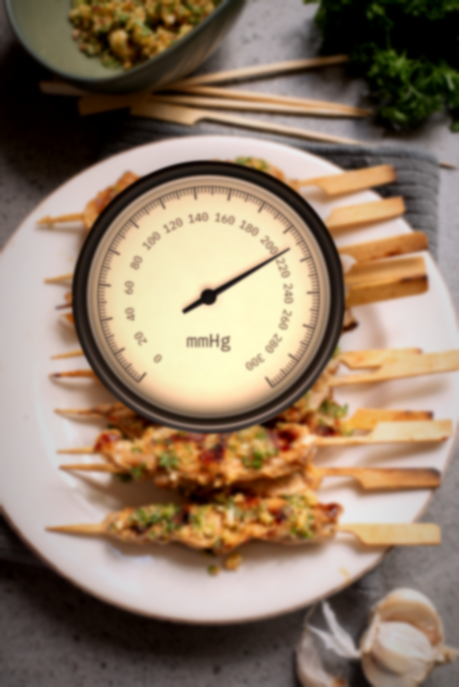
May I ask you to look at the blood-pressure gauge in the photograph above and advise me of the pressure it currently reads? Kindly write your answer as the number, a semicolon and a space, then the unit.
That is 210; mmHg
